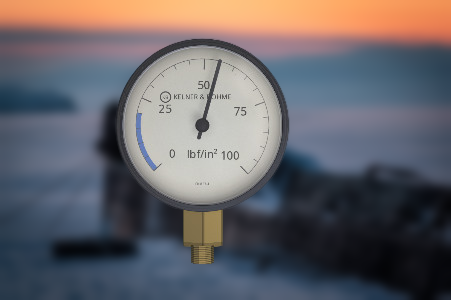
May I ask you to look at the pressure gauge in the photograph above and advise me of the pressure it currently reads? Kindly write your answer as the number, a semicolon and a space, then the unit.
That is 55; psi
